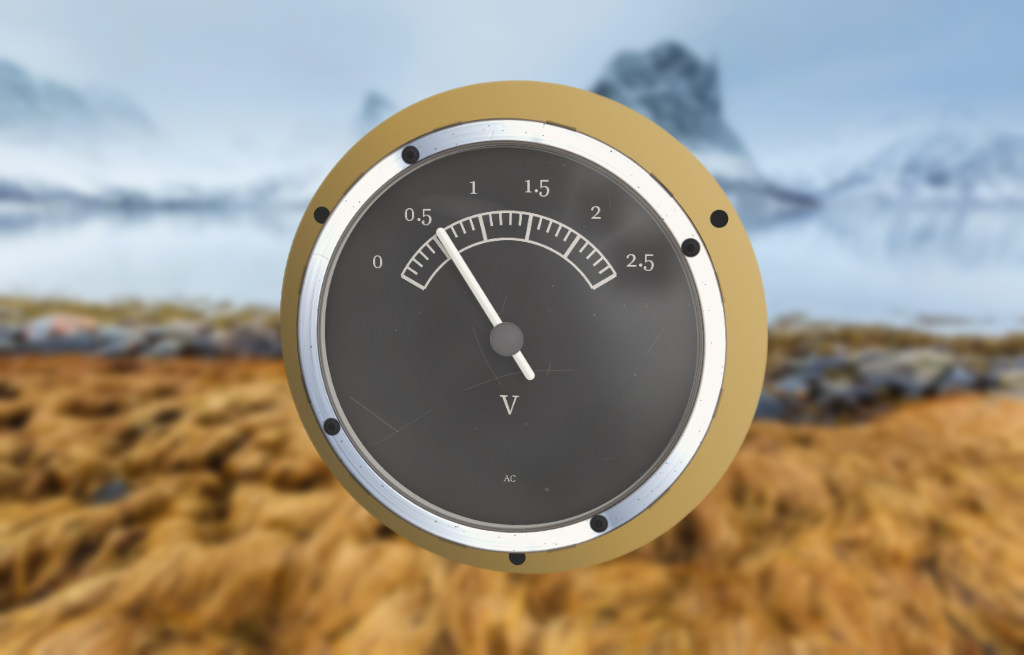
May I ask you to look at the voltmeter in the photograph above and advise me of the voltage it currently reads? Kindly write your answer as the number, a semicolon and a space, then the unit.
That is 0.6; V
